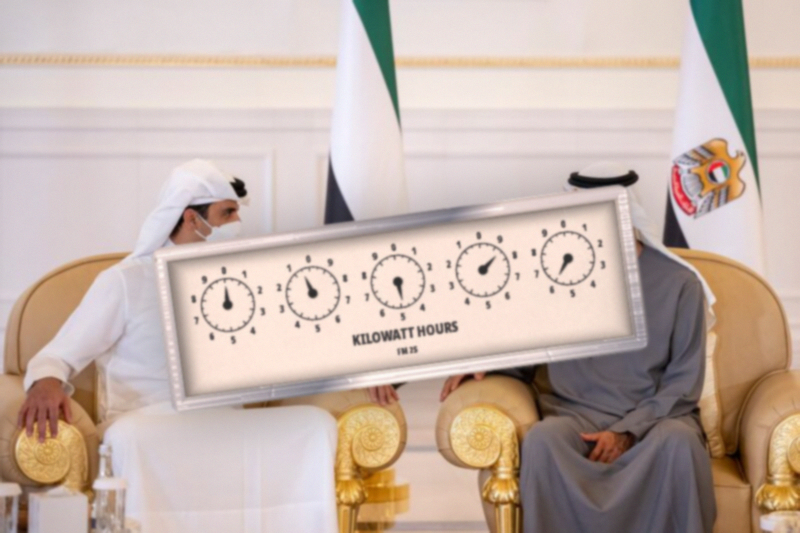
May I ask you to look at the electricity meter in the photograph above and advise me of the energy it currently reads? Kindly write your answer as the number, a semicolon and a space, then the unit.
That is 486; kWh
